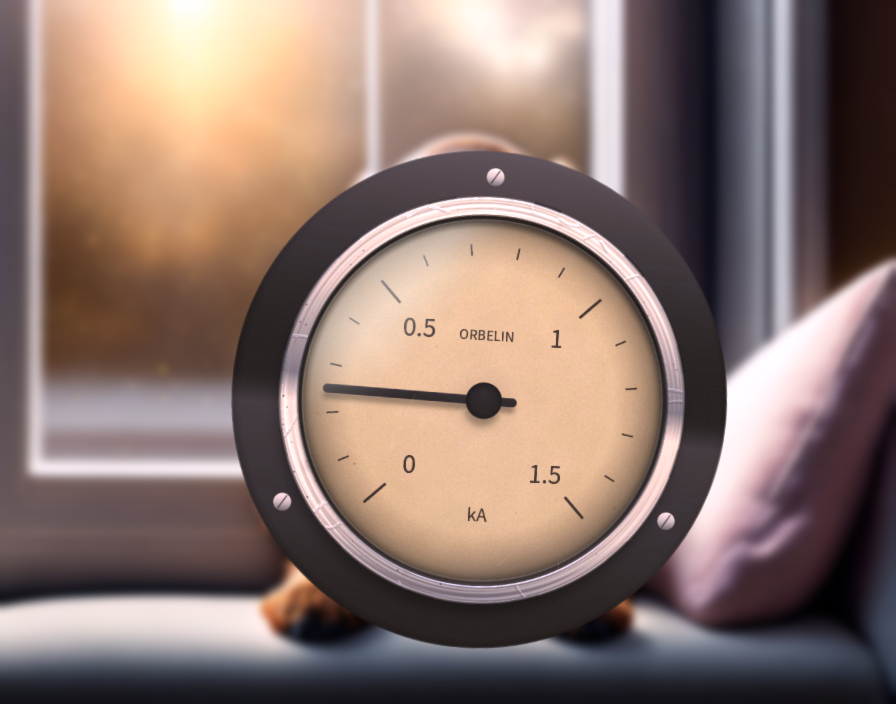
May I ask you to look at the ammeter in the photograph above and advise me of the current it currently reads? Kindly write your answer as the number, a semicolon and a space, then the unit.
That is 0.25; kA
